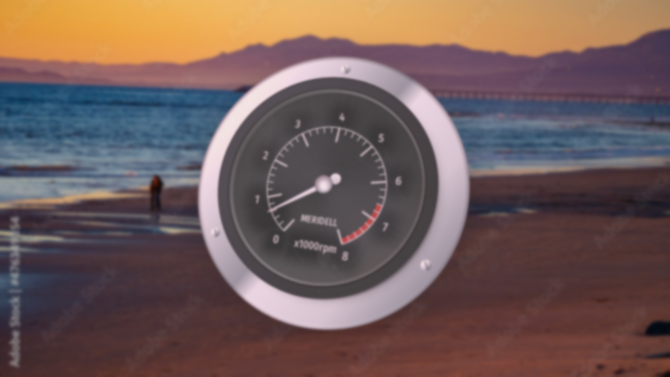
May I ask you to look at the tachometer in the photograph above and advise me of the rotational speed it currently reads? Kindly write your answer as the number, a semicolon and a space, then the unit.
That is 600; rpm
